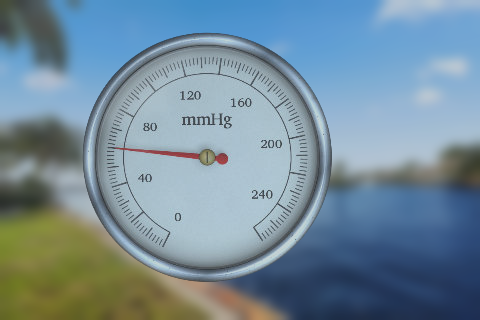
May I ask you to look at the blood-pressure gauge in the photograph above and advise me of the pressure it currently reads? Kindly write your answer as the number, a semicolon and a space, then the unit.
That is 60; mmHg
